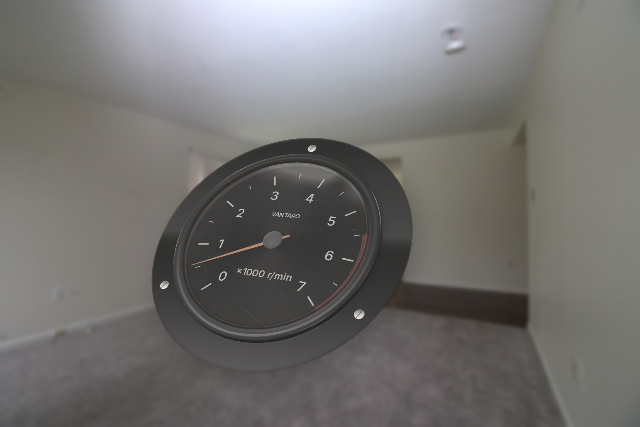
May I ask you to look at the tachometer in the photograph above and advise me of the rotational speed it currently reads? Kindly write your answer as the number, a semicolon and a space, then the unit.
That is 500; rpm
